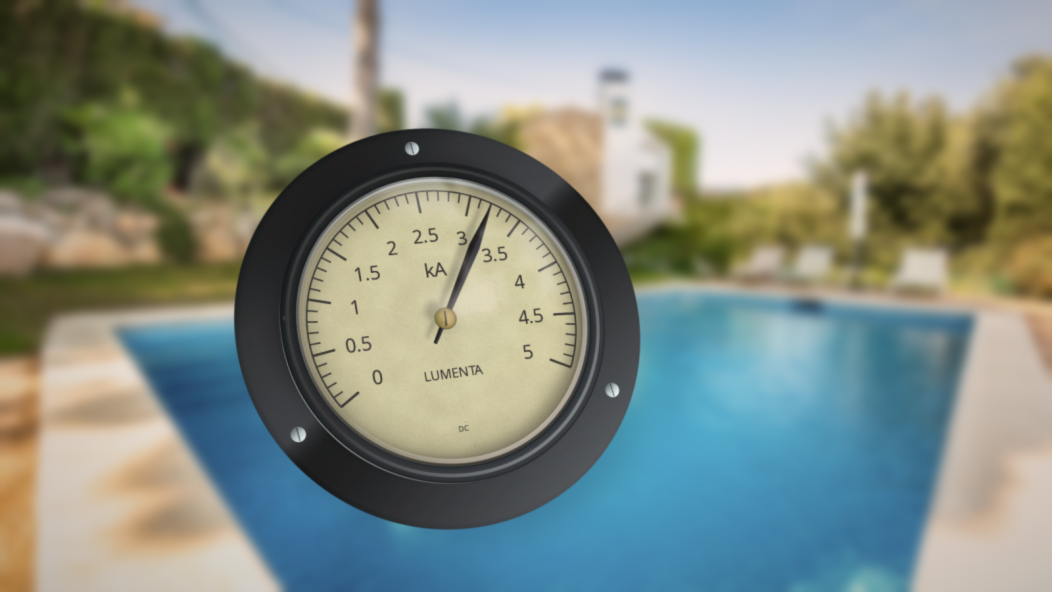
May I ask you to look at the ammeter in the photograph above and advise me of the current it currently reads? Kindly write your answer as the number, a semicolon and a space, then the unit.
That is 3.2; kA
